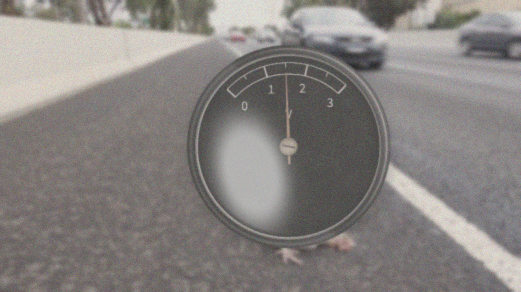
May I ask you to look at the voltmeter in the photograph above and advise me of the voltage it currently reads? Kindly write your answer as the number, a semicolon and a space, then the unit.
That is 1.5; V
